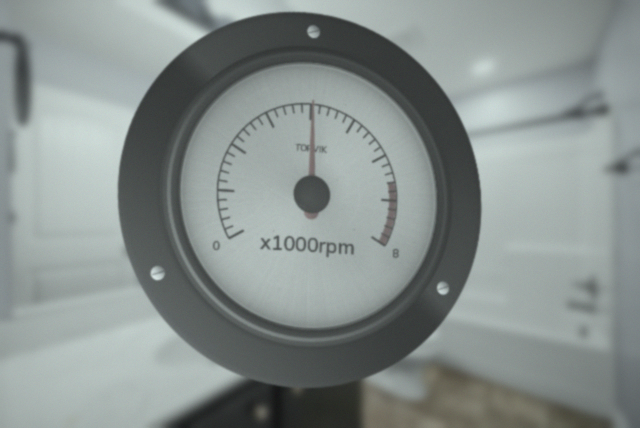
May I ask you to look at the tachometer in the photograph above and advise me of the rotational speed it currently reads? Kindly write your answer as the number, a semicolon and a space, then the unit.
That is 4000; rpm
